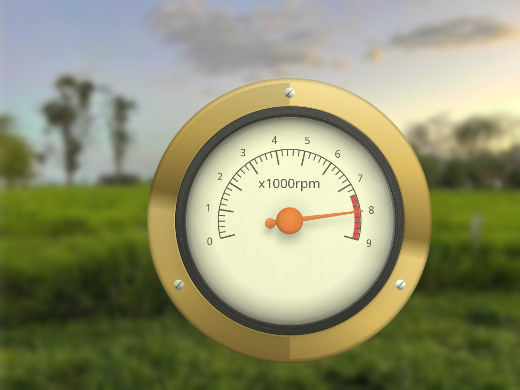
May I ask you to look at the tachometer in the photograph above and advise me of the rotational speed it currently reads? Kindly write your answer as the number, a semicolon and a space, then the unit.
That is 8000; rpm
